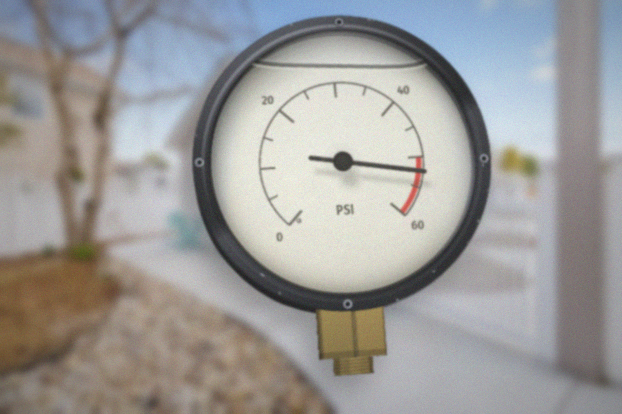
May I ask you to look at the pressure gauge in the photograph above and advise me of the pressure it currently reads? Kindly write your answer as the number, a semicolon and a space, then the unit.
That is 52.5; psi
